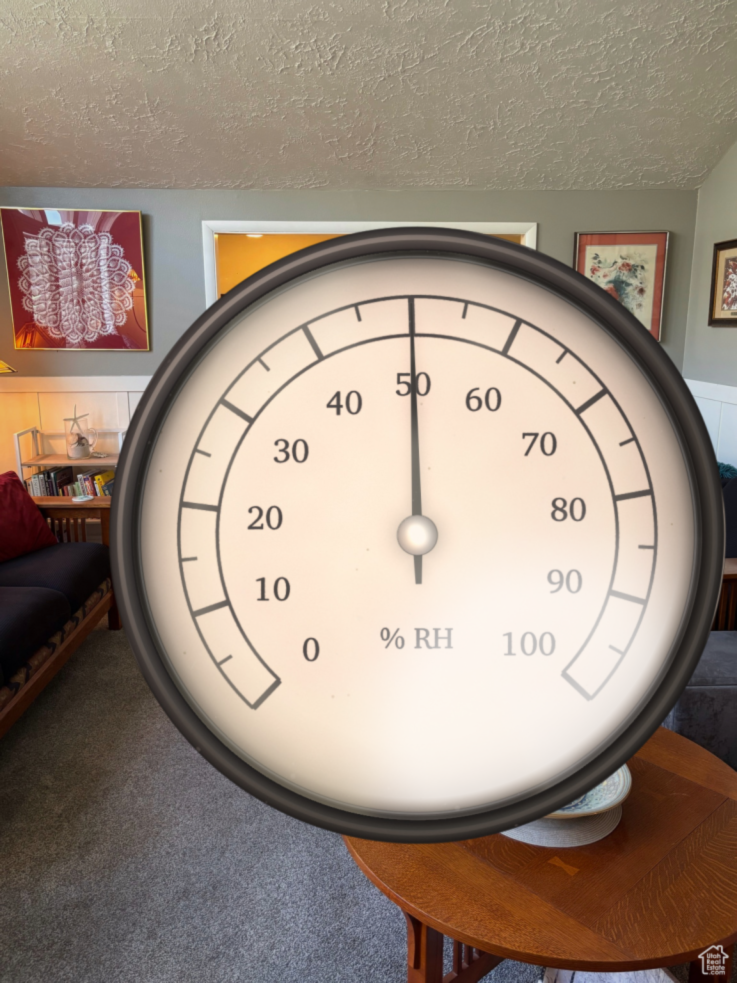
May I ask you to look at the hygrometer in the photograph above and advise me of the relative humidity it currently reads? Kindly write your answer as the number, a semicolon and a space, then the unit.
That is 50; %
